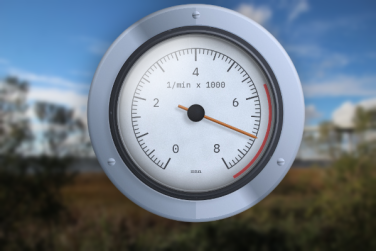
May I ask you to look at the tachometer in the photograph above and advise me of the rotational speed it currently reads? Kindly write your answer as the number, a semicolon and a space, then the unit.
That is 7000; rpm
